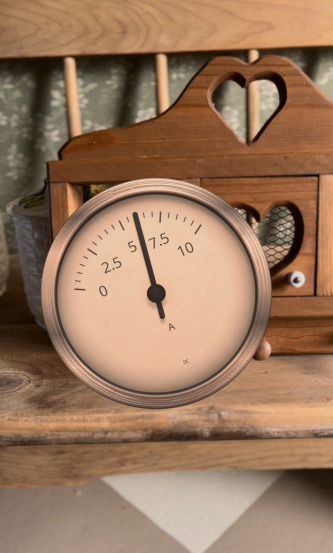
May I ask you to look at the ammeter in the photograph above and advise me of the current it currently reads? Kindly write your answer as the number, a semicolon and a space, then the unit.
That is 6; A
